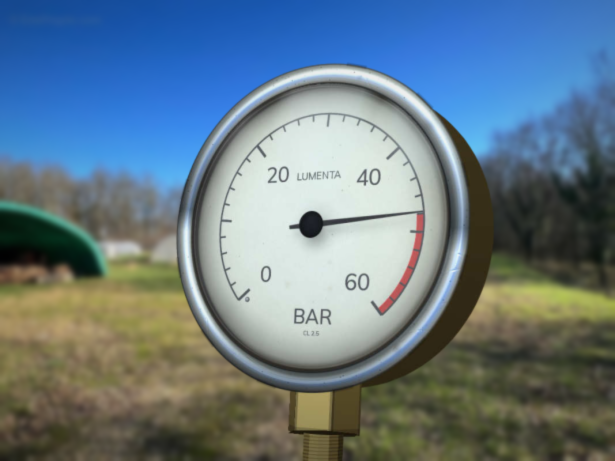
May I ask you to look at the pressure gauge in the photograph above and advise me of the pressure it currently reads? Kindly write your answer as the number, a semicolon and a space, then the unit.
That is 48; bar
